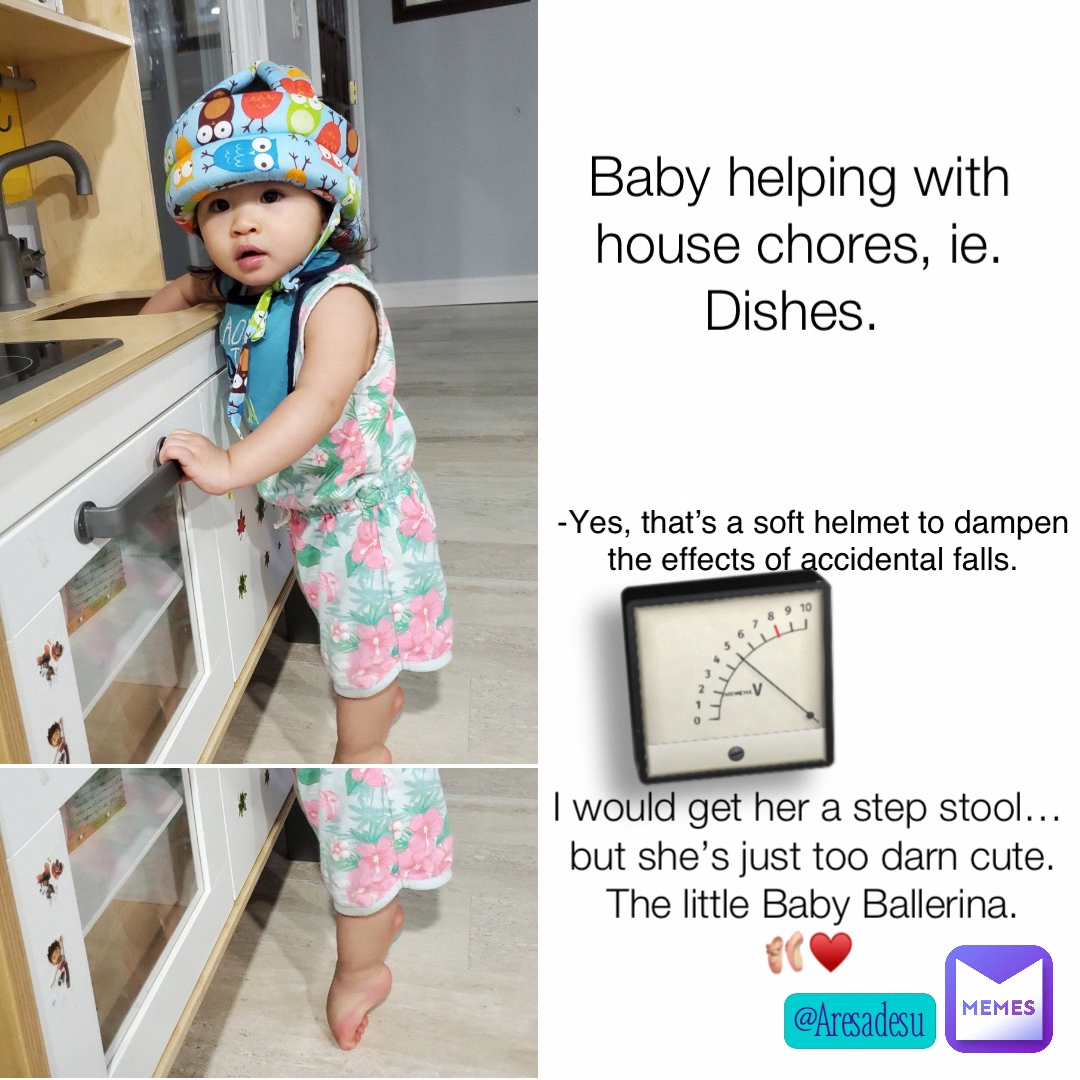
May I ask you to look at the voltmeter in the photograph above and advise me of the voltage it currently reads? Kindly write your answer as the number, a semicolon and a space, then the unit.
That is 5; V
